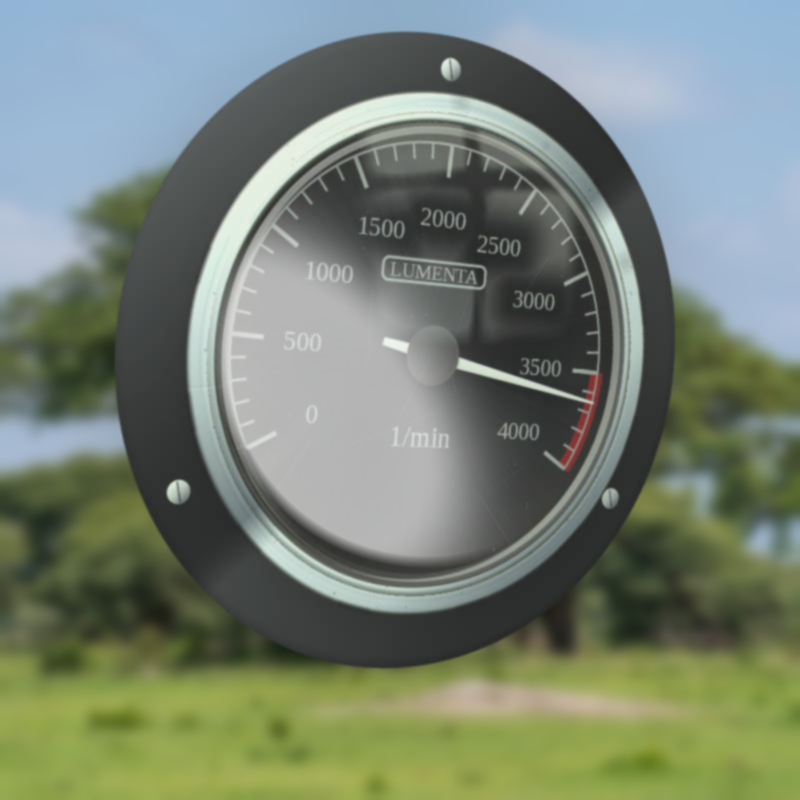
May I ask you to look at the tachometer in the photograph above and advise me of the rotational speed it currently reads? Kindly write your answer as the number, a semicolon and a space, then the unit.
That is 3650; rpm
